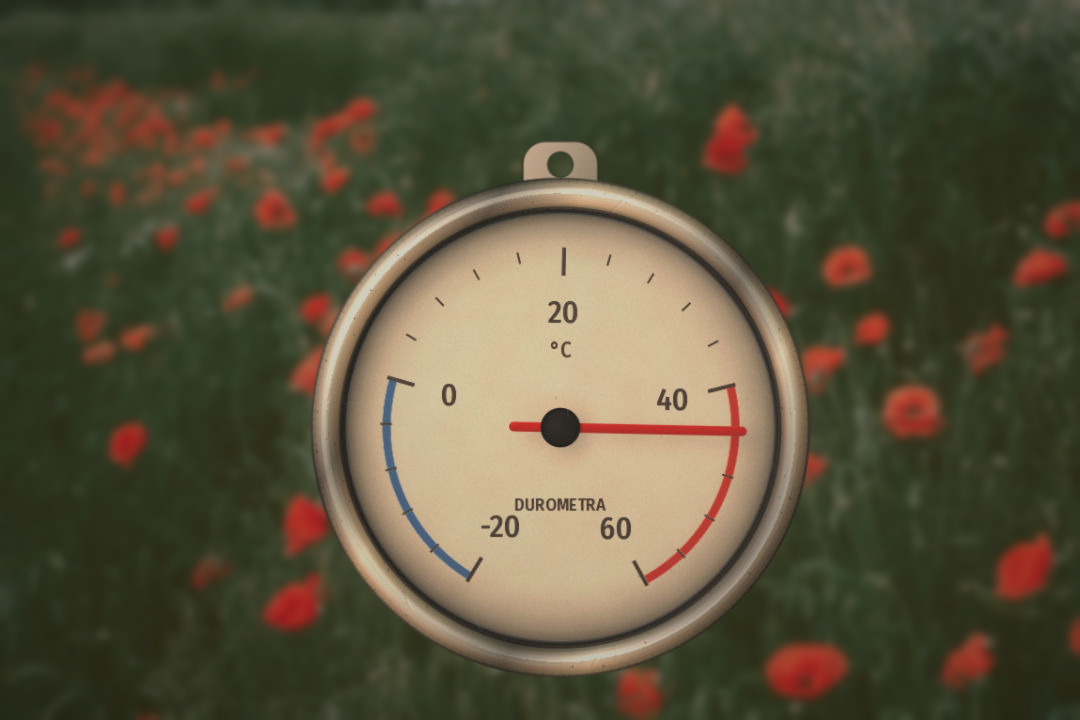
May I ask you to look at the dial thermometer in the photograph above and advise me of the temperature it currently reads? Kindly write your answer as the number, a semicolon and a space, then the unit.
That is 44; °C
